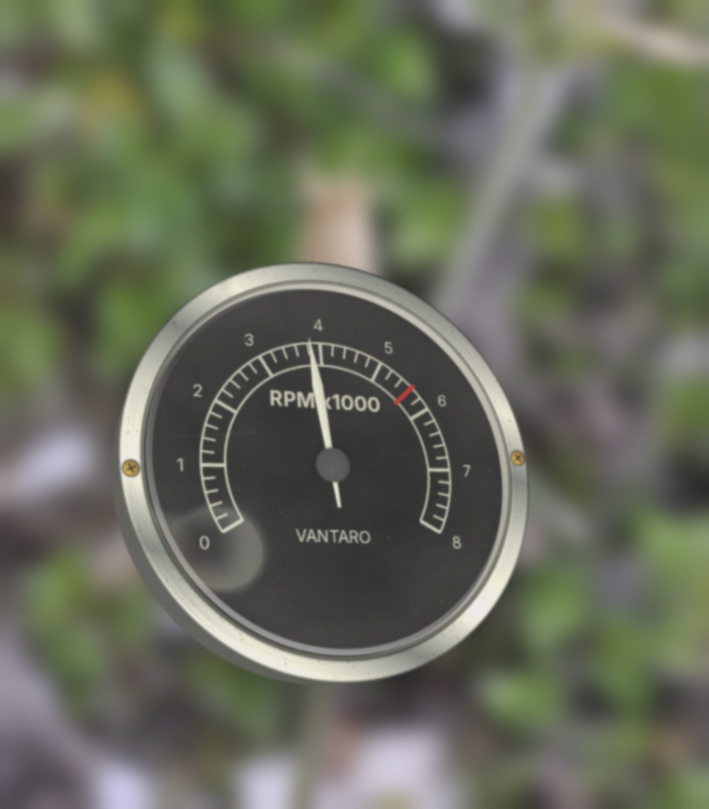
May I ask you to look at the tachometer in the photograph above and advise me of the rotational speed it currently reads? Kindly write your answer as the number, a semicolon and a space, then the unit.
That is 3800; rpm
